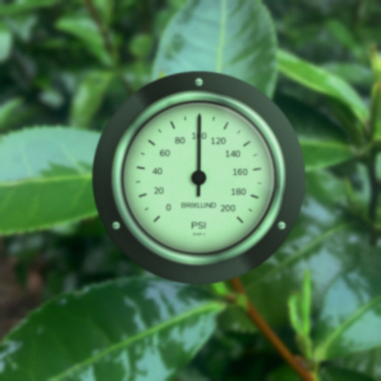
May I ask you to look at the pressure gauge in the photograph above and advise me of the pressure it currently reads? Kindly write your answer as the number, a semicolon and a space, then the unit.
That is 100; psi
